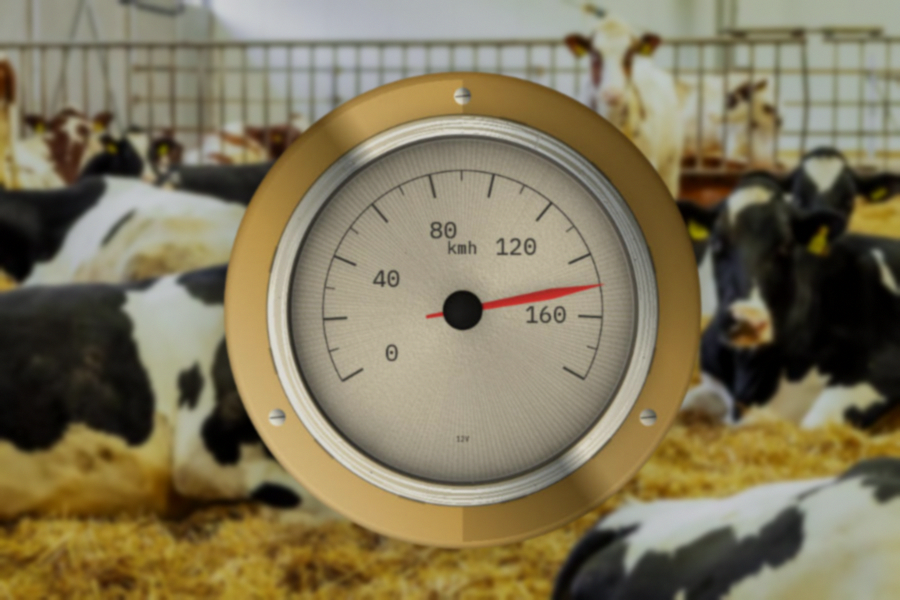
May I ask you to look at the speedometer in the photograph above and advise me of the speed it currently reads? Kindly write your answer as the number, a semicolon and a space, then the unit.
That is 150; km/h
